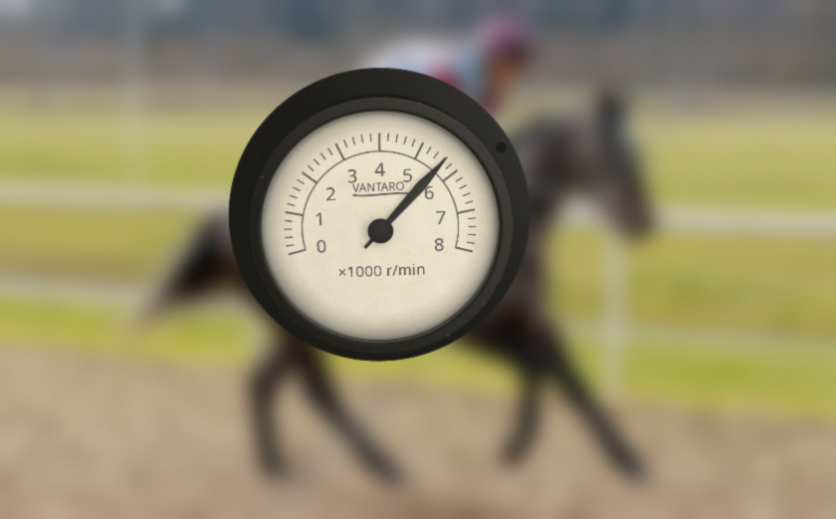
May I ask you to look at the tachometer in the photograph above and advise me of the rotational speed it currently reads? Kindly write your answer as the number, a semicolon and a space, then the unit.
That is 5600; rpm
